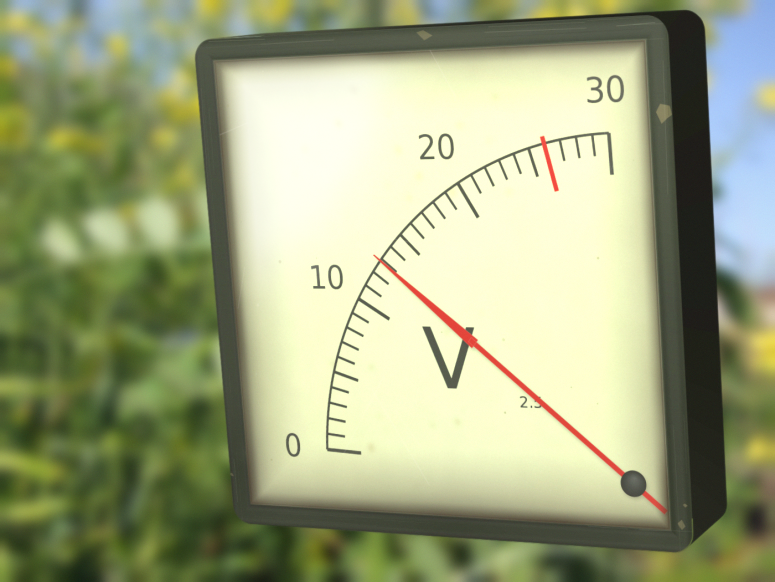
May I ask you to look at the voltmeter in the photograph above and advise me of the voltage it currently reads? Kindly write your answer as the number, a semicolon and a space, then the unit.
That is 13; V
